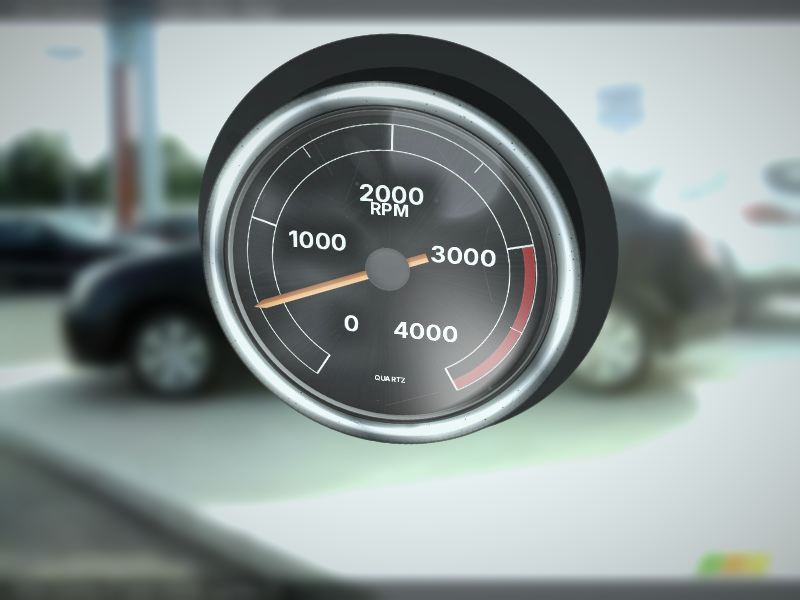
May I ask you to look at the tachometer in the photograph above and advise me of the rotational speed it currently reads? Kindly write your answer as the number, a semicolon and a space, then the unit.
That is 500; rpm
